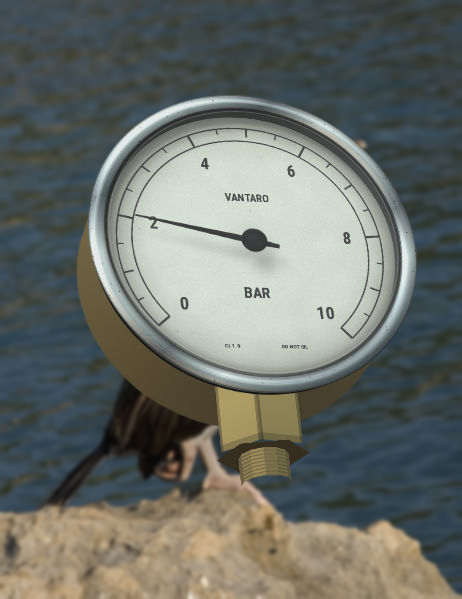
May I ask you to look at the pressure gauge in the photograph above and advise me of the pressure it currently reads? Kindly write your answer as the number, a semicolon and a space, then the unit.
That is 2; bar
